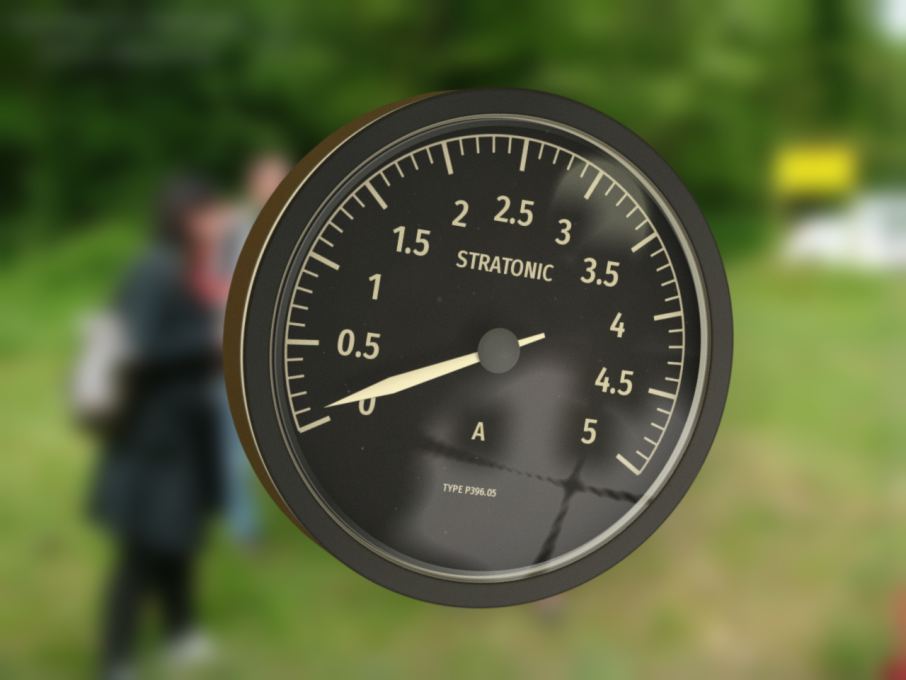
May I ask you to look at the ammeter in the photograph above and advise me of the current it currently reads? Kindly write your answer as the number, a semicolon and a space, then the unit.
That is 0.1; A
